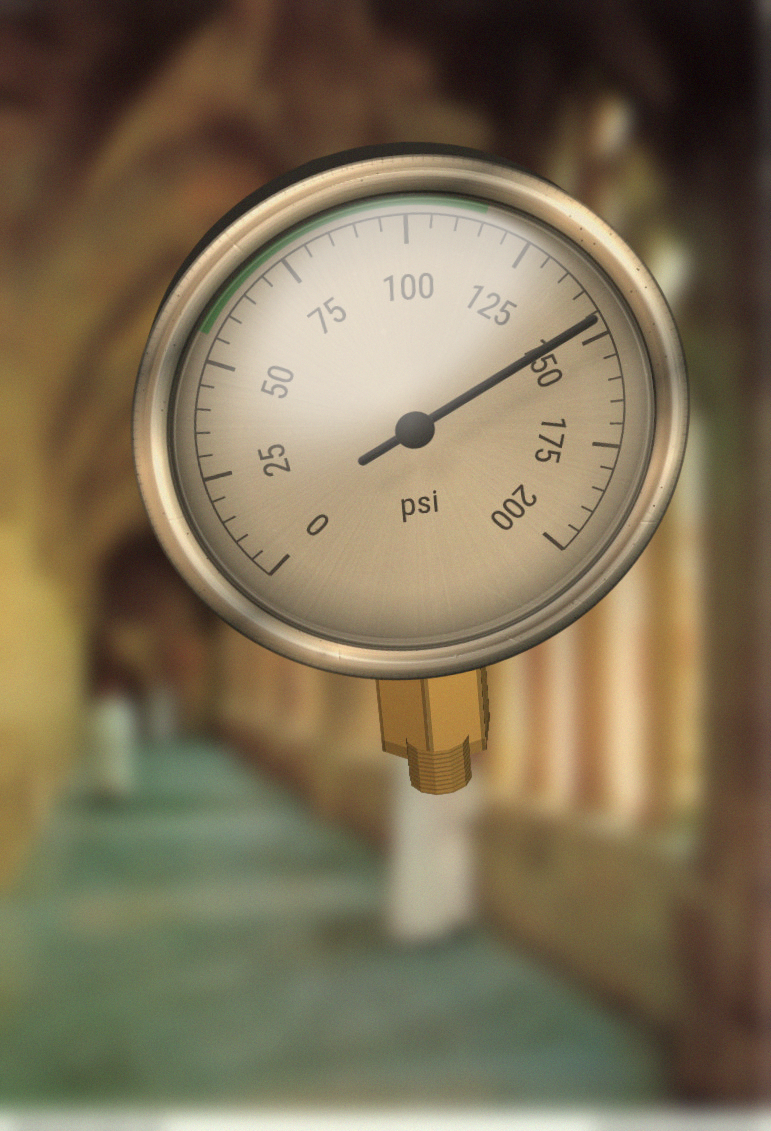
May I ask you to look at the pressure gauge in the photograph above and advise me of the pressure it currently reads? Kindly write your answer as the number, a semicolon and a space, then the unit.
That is 145; psi
